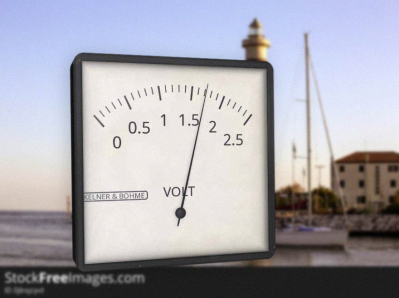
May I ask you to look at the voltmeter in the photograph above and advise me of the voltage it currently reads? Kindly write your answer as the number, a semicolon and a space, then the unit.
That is 1.7; V
